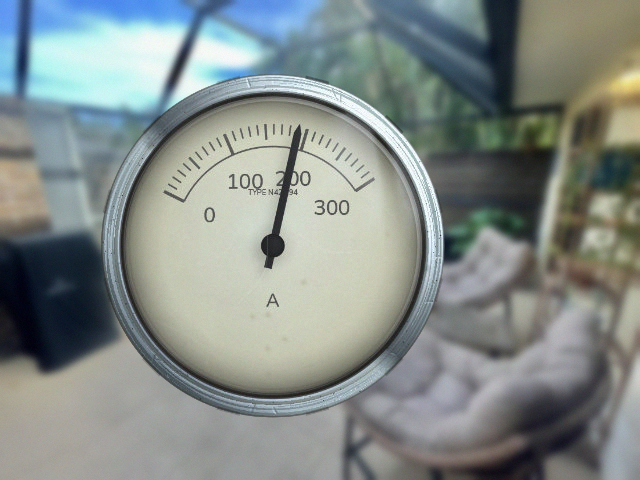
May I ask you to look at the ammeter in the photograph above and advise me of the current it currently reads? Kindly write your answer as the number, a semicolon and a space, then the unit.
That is 190; A
